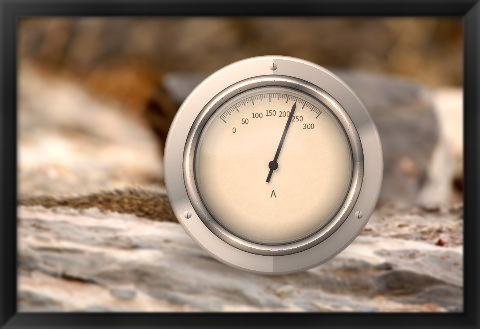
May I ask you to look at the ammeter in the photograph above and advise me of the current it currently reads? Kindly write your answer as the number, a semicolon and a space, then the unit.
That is 225; A
